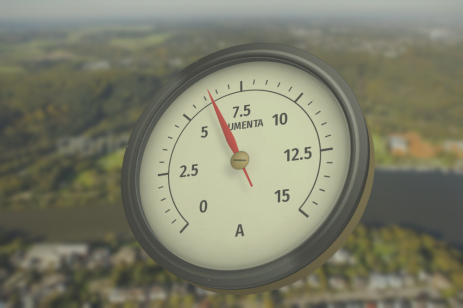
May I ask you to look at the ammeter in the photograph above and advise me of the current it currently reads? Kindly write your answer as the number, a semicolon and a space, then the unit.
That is 6.25; A
